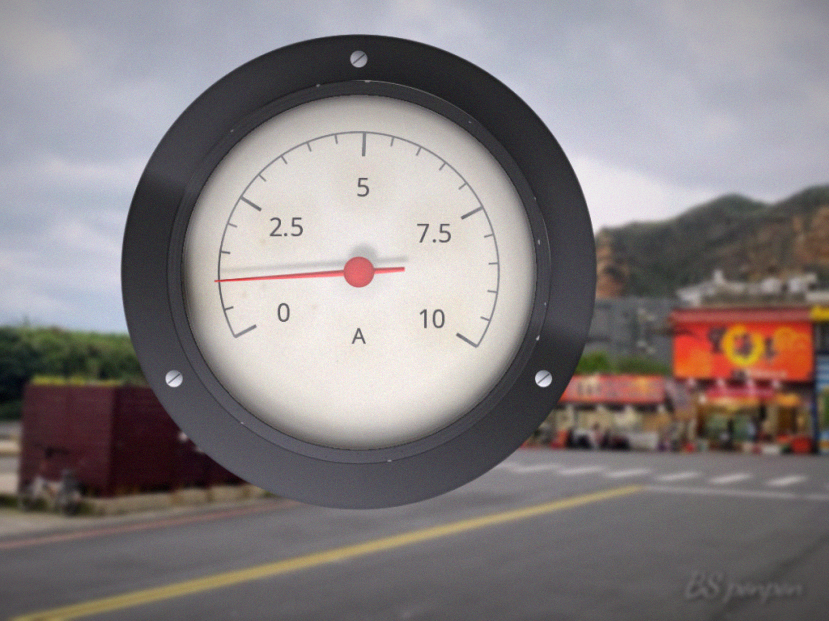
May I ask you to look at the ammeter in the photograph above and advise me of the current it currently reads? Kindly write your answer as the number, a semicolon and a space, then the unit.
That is 1; A
